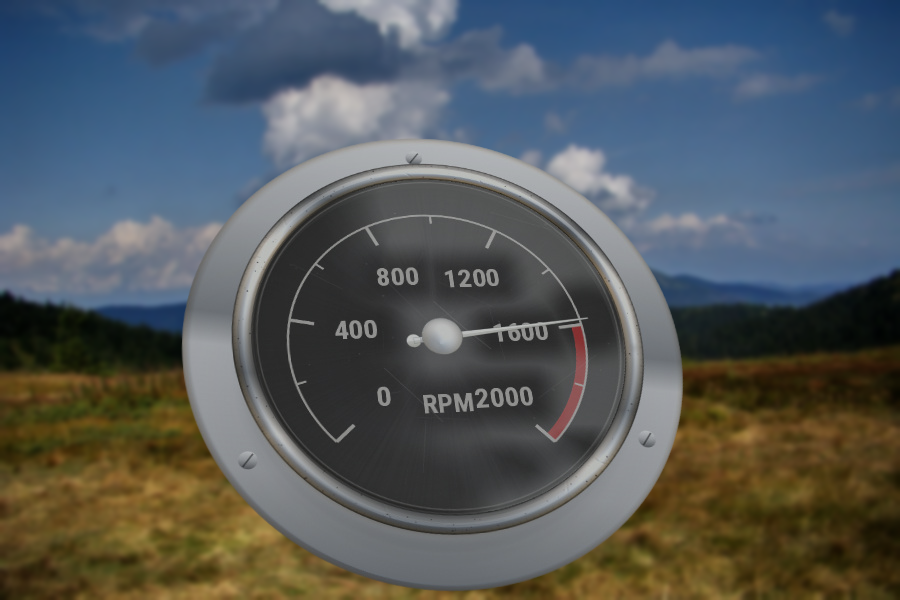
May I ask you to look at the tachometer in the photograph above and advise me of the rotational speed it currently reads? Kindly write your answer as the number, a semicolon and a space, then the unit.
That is 1600; rpm
